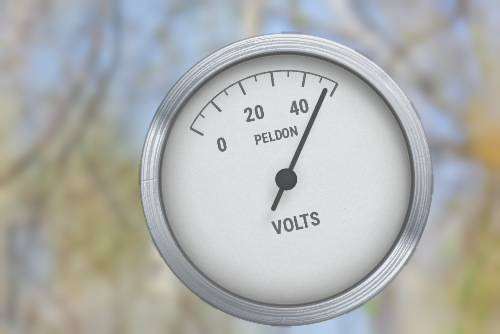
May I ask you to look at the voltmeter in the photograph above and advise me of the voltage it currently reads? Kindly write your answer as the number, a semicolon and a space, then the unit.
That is 47.5; V
